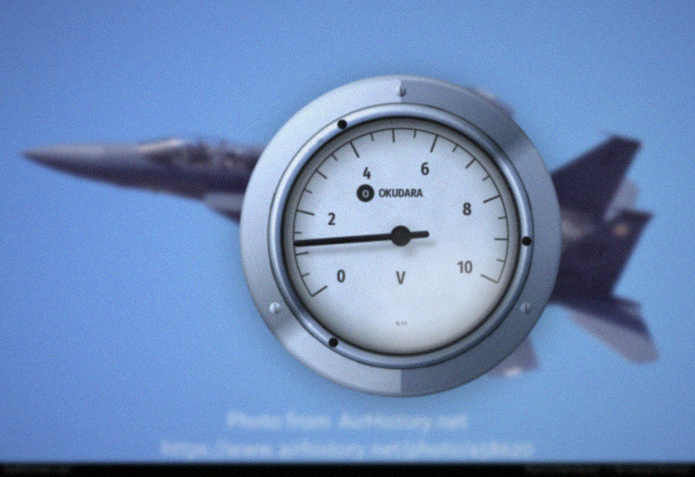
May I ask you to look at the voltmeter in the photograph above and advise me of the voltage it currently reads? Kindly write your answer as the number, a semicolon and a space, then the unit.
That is 1.25; V
